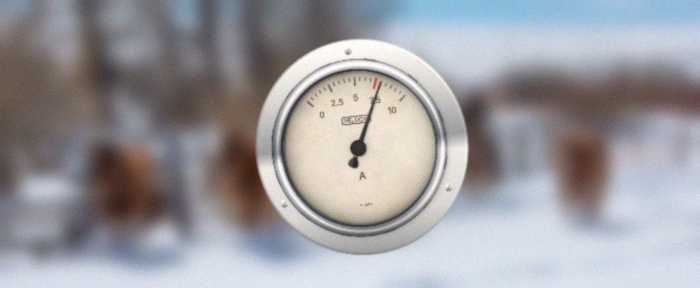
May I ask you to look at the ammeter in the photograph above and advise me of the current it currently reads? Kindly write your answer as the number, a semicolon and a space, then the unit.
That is 7.5; A
